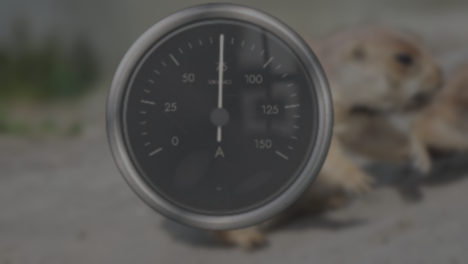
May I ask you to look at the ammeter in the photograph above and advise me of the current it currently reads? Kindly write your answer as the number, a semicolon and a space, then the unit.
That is 75; A
